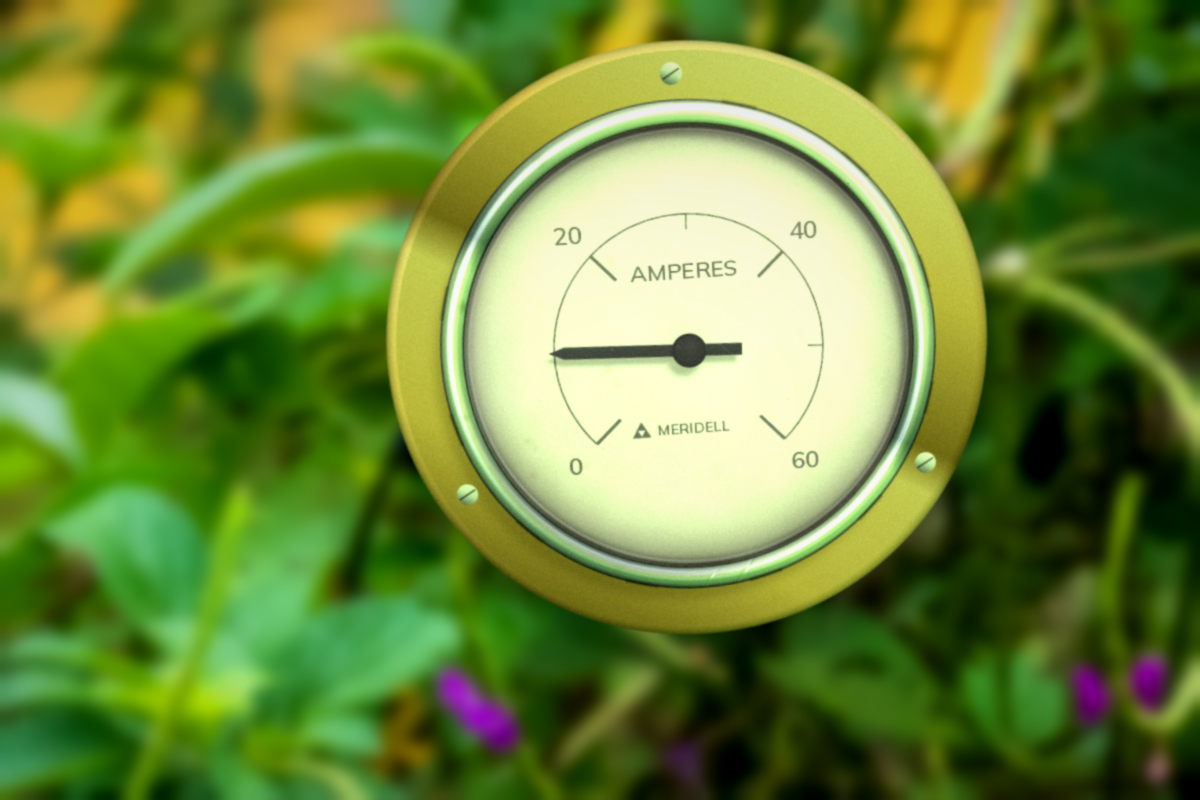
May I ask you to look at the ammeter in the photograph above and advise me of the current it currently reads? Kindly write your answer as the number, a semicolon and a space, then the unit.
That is 10; A
